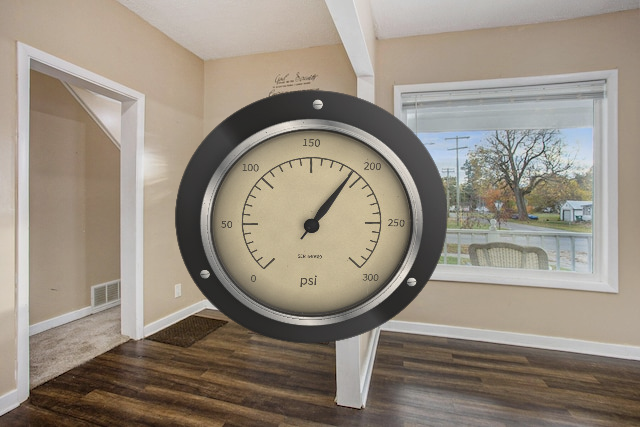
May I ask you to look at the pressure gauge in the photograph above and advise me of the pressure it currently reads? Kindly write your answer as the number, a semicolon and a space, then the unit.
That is 190; psi
